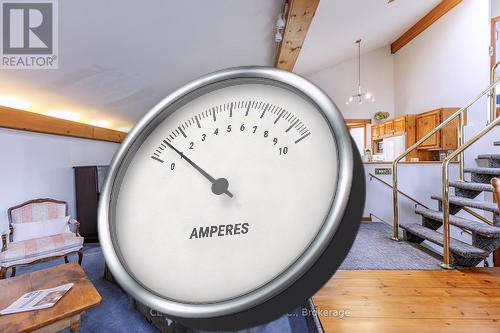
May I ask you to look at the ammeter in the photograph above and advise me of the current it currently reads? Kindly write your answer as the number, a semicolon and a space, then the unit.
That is 1; A
